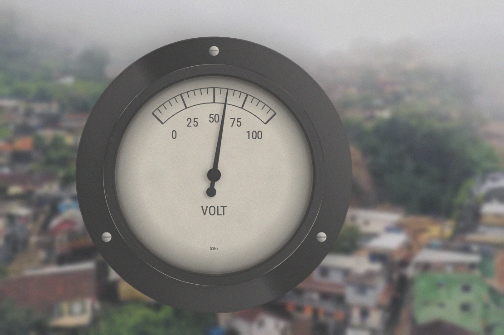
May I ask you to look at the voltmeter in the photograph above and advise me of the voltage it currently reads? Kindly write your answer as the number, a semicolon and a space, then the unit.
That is 60; V
